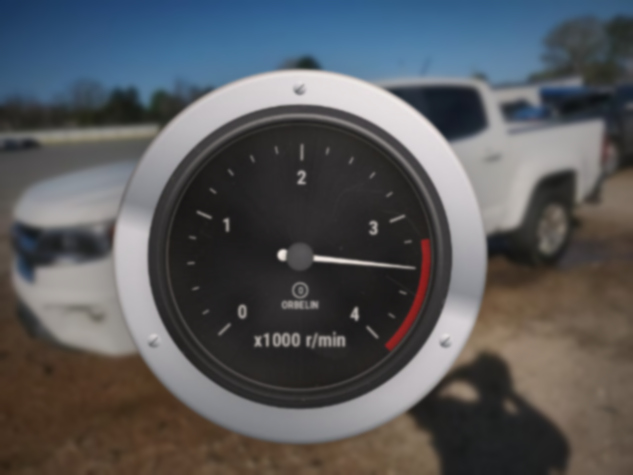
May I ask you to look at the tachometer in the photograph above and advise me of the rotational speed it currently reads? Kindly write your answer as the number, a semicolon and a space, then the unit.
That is 3400; rpm
